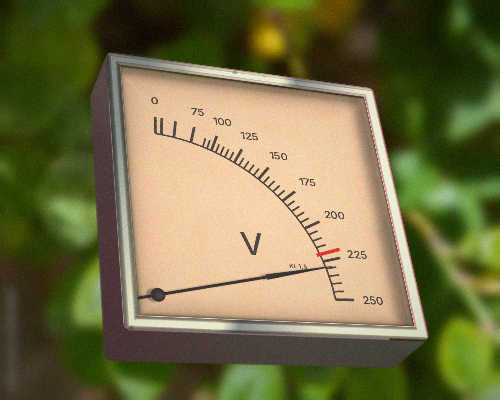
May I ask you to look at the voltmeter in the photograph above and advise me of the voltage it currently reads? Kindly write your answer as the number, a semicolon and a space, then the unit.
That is 230; V
